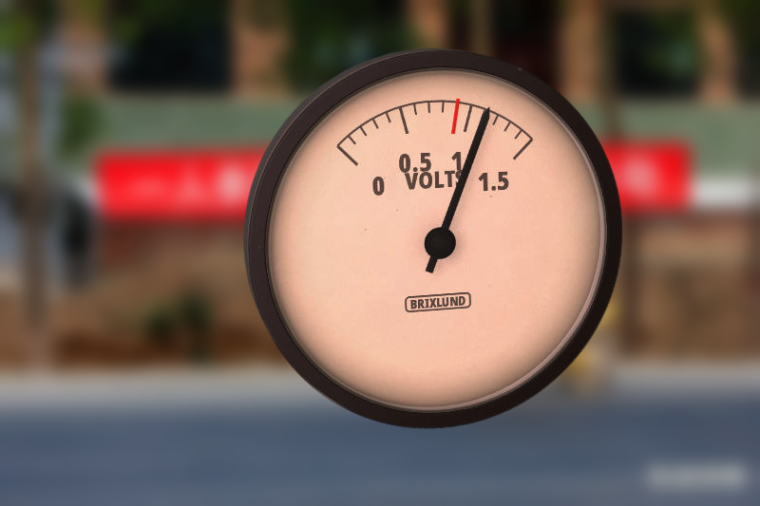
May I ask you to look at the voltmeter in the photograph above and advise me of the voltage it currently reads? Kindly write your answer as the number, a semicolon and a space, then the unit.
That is 1.1; V
